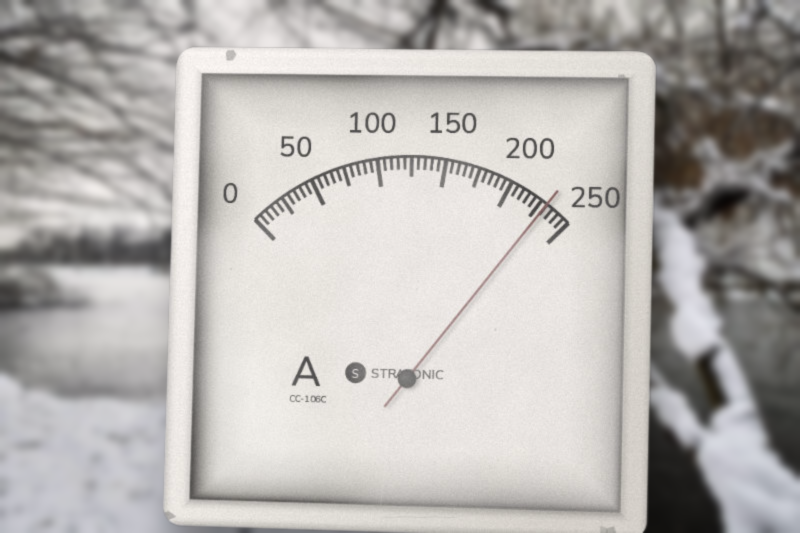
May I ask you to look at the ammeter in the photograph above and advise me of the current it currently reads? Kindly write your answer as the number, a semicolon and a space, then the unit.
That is 230; A
